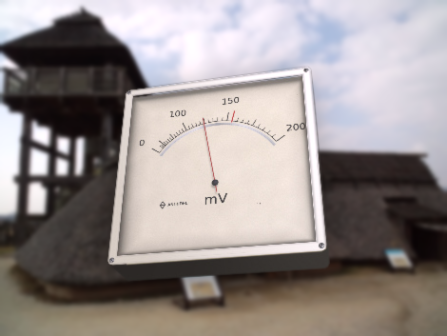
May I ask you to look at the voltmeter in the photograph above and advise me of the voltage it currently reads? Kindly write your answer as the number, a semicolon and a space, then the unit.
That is 125; mV
